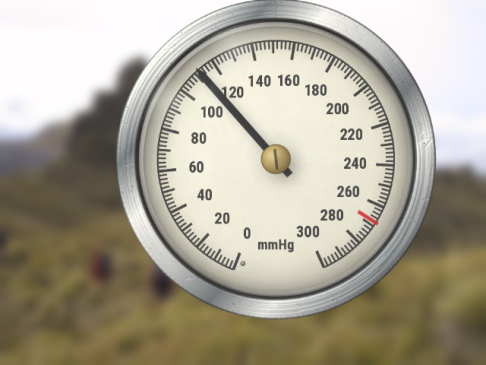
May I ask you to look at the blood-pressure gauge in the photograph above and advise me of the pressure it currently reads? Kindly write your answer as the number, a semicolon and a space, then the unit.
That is 112; mmHg
